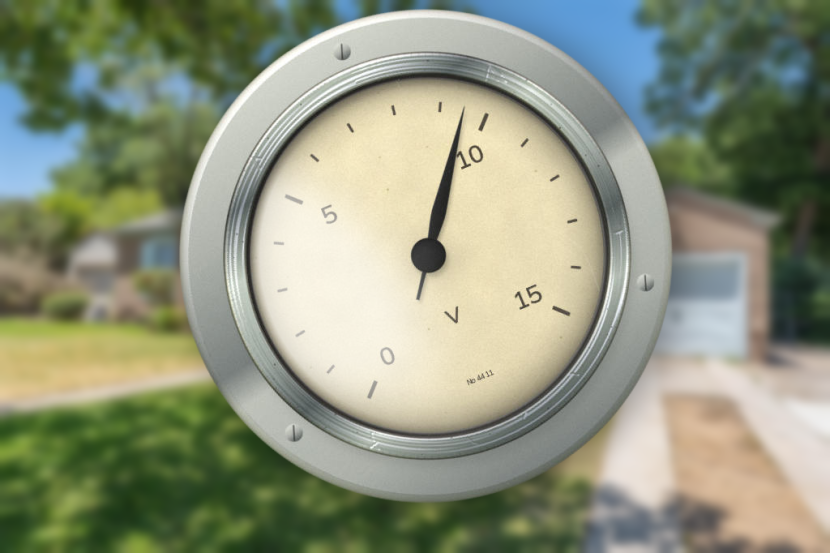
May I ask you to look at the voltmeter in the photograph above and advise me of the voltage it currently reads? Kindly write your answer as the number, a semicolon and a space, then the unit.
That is 9.5; V
